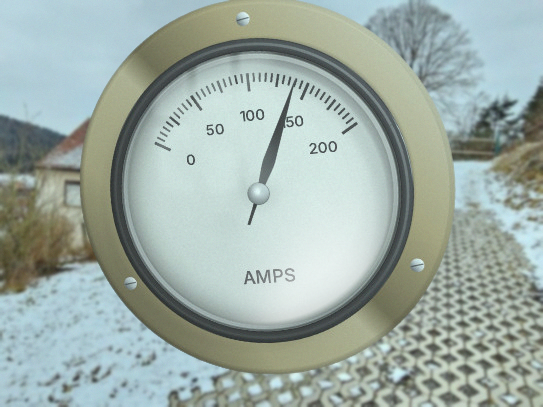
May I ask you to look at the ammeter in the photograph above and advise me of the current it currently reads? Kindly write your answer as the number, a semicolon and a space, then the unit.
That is 140; A
